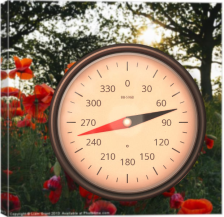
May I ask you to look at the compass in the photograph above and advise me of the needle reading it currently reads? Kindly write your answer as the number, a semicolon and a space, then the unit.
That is 255; °
